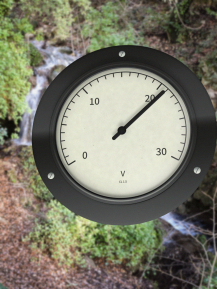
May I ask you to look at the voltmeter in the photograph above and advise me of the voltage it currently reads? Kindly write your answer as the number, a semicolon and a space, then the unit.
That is 21; V
